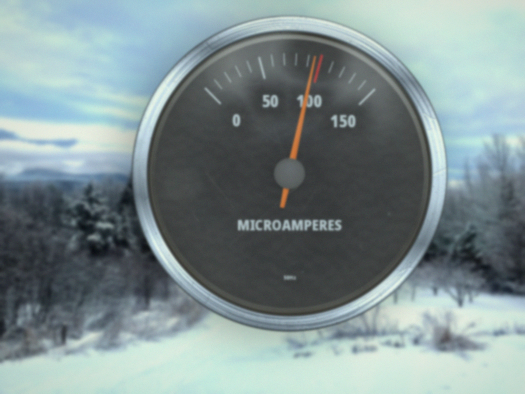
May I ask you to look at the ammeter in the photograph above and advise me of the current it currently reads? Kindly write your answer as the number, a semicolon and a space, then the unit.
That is 95; µA
